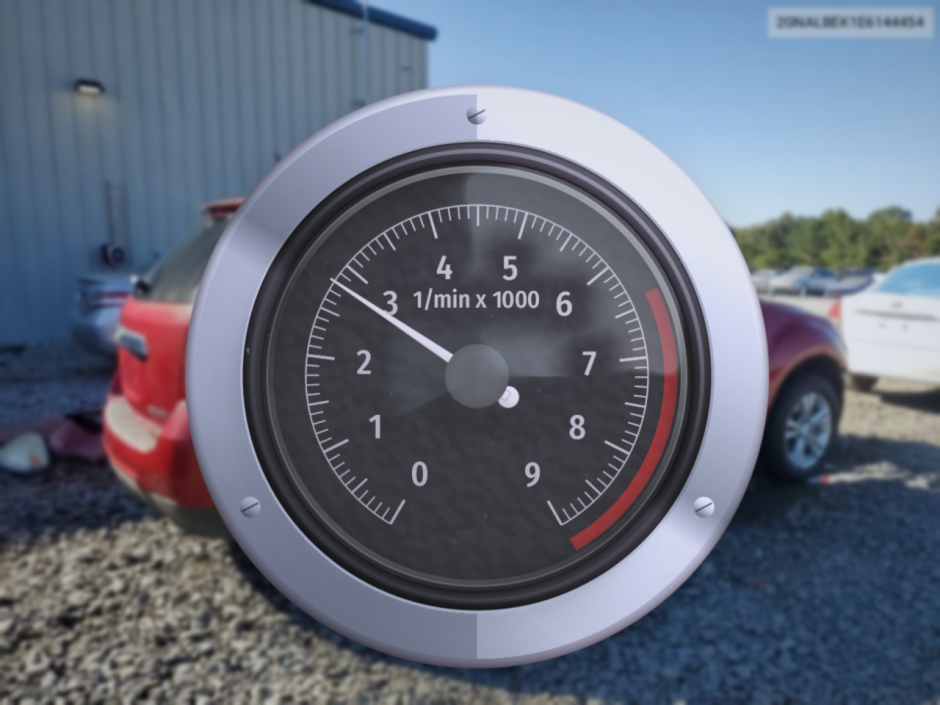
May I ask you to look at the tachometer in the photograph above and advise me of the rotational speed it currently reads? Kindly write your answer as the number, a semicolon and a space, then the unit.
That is 2800; rpm
